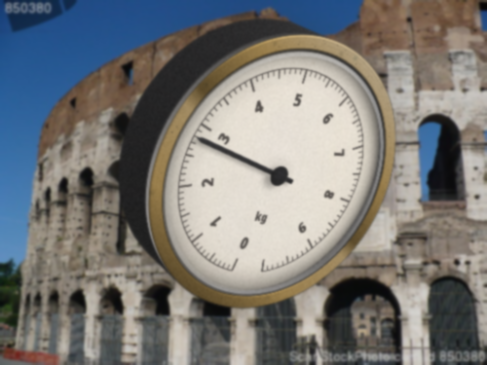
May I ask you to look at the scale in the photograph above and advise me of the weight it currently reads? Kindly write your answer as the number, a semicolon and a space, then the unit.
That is 2.8; kg
